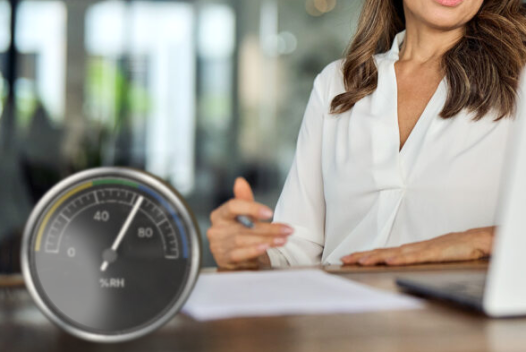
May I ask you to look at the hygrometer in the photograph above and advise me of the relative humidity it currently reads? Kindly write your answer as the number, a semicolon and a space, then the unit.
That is 64; %
